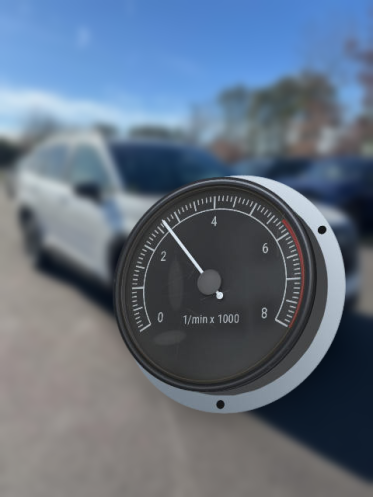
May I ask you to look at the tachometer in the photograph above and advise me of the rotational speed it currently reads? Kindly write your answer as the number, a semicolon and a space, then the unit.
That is 2700; rpm
